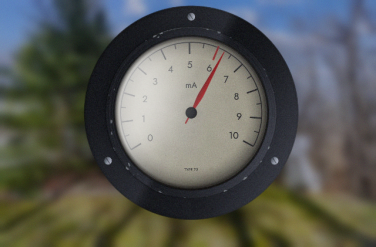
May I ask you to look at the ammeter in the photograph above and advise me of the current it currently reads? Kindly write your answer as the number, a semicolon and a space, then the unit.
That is 6.25; mA
